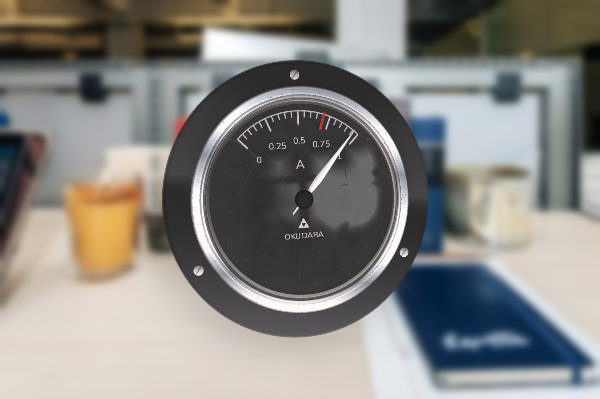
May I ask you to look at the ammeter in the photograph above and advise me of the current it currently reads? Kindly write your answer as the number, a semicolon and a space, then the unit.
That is 0.95; A
